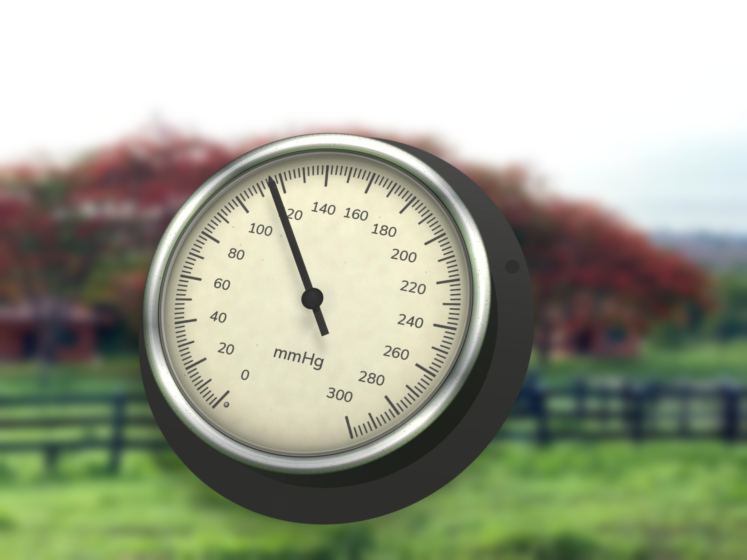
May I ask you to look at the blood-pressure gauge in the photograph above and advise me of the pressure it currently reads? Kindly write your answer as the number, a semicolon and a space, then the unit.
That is 116; mmHg
